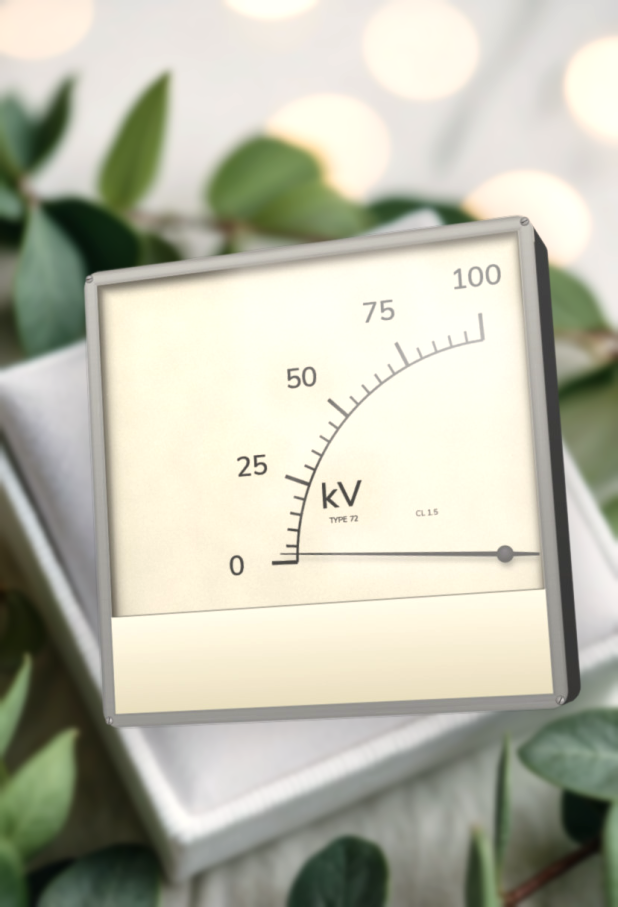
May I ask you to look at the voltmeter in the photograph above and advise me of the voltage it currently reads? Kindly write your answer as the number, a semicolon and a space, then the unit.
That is 2.5; kV
